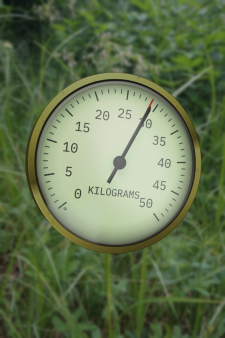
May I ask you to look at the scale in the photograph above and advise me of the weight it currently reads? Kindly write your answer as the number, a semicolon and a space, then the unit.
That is 29; kg
